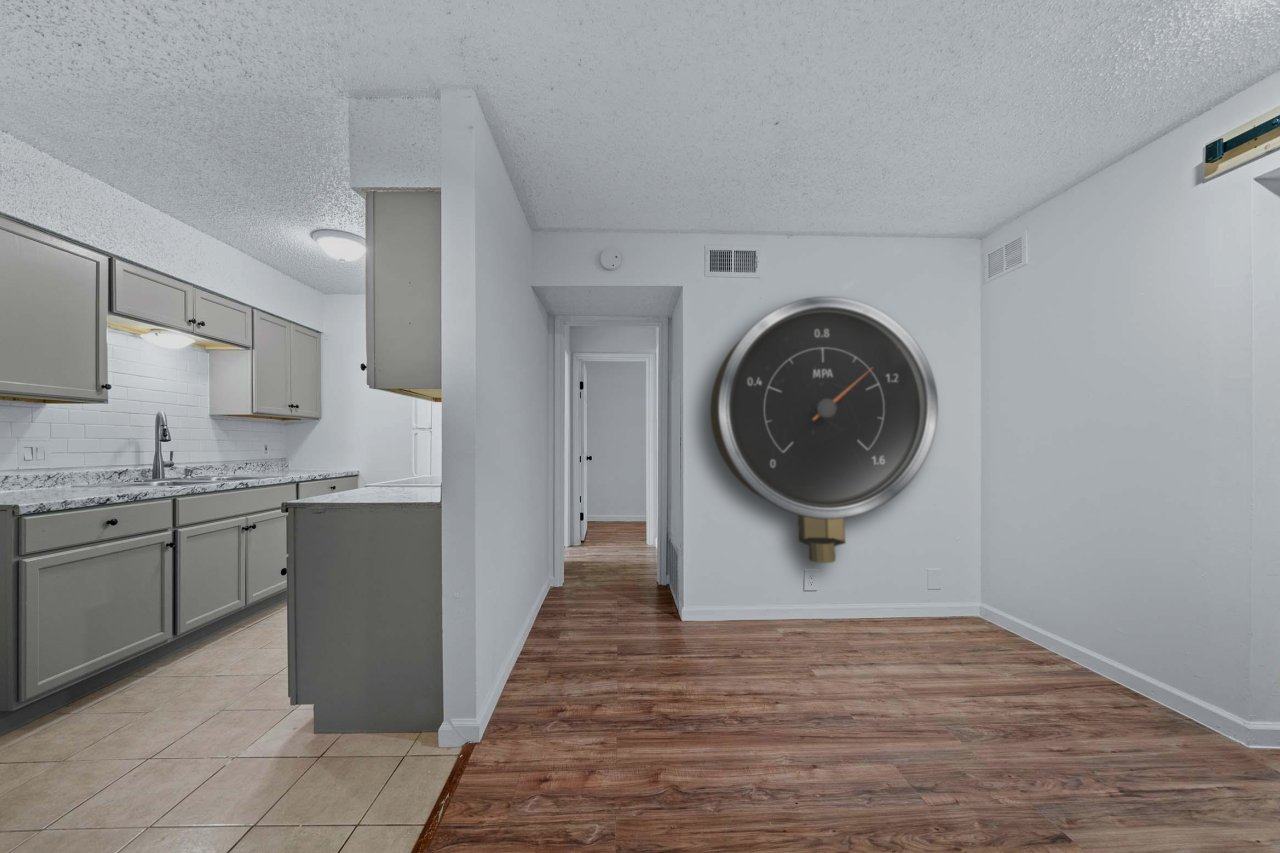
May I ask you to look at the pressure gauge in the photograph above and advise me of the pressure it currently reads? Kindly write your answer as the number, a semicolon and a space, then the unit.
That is 1.1; MPa
